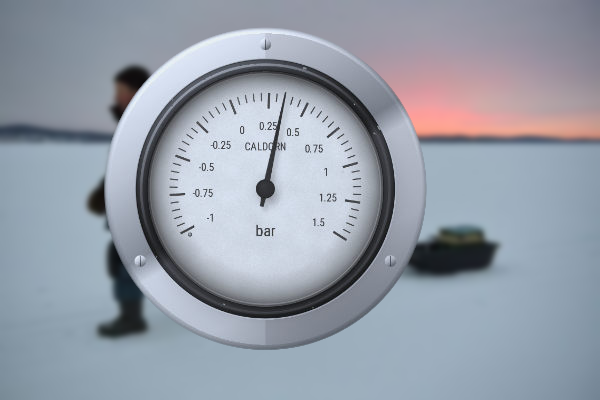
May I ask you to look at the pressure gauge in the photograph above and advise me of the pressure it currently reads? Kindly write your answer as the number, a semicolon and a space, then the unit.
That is 0.35; bar
